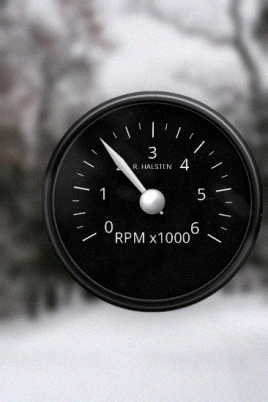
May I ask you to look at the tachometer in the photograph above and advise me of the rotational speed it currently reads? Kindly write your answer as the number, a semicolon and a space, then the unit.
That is 2000; rpm
